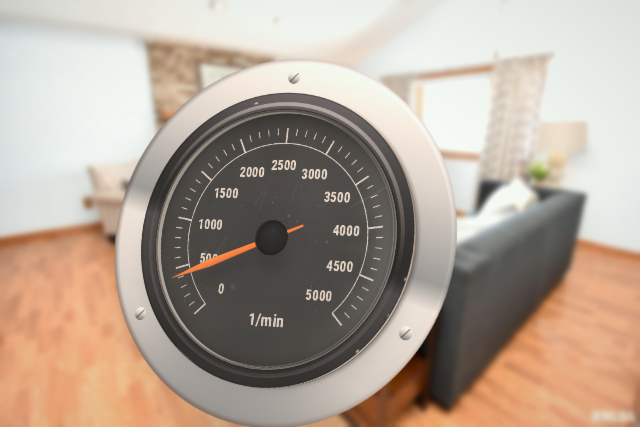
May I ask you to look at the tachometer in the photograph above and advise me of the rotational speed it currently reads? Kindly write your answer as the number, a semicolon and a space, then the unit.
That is 400; rpm
